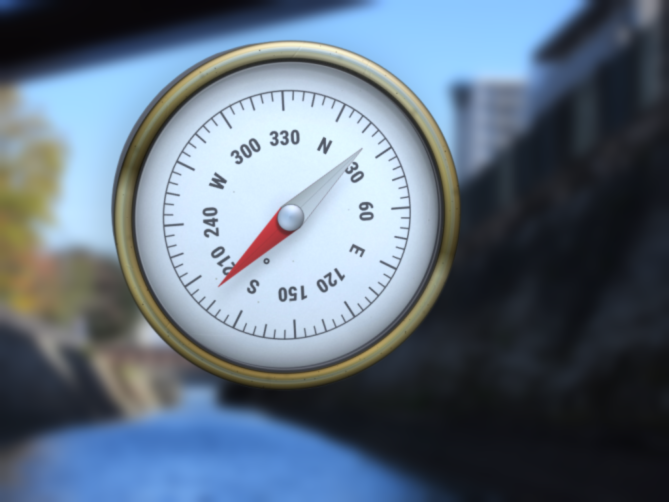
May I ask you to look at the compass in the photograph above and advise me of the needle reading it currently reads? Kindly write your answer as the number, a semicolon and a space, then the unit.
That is 200; °
